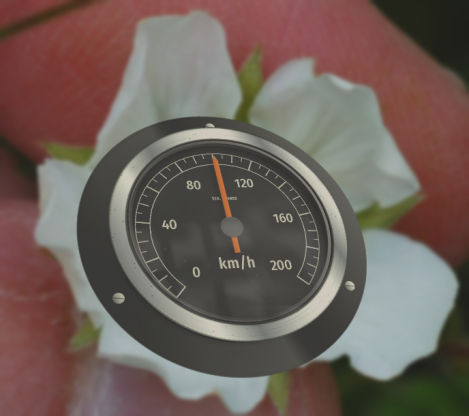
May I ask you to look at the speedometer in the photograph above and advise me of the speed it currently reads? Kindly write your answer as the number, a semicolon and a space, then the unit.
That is 100; km/h
